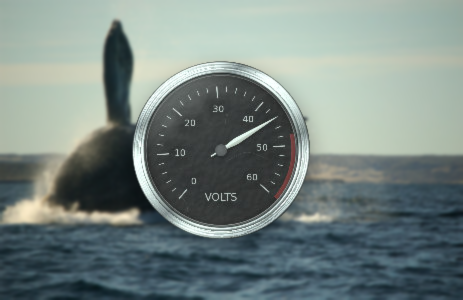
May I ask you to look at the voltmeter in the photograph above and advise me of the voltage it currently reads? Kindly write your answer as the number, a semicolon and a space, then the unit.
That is 44; V
